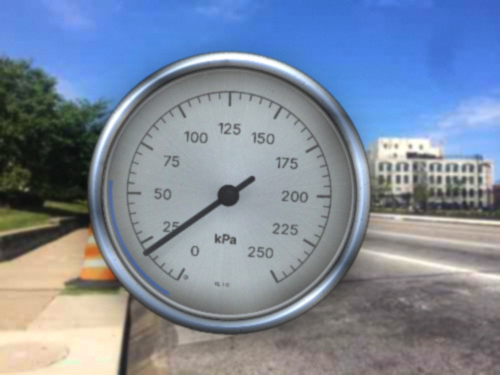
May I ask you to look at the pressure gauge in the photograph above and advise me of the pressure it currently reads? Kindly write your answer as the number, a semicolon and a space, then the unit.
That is 20; kPa
